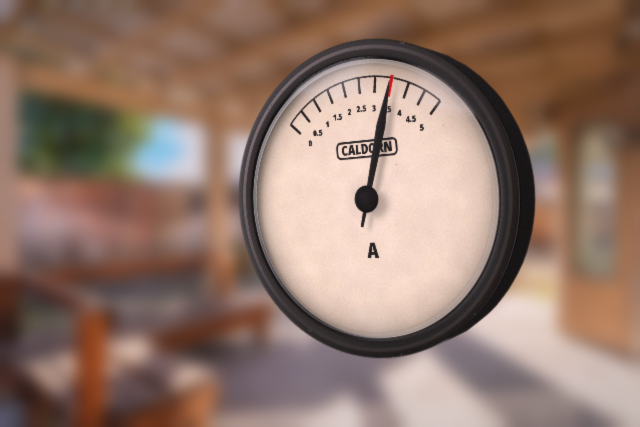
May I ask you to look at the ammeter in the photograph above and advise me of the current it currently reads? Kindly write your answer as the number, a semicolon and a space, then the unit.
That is 3.5; A
